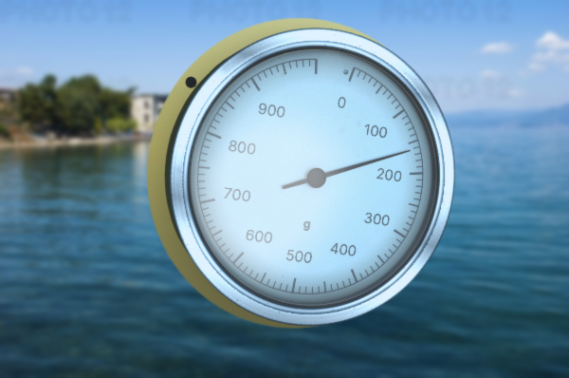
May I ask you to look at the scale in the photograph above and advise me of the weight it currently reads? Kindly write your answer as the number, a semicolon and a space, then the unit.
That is 160; g
